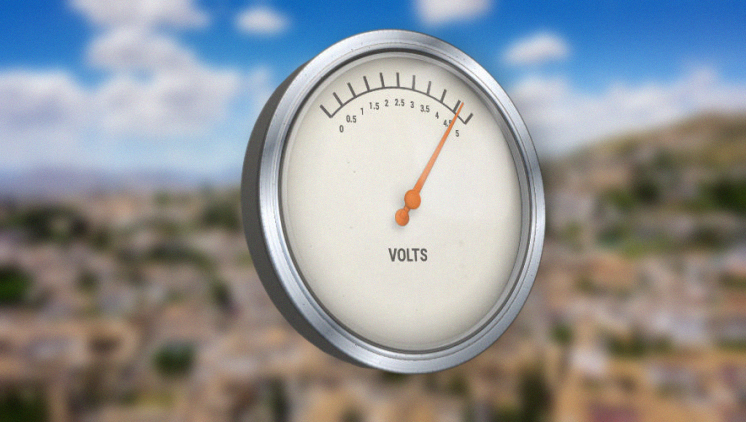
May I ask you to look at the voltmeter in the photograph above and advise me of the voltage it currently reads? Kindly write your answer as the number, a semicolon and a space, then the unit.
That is 4.5; V
